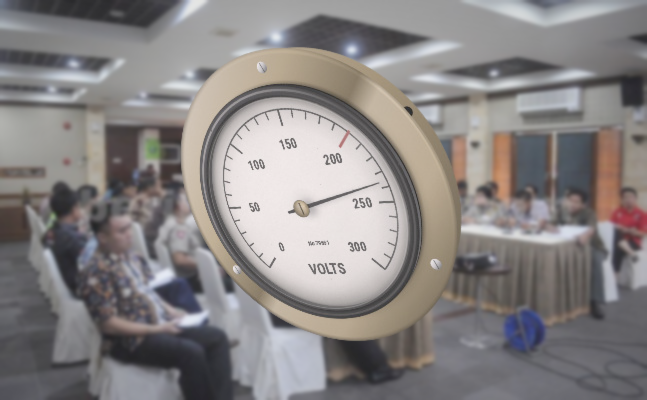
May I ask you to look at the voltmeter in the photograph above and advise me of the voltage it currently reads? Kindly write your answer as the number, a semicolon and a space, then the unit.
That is 235; V
